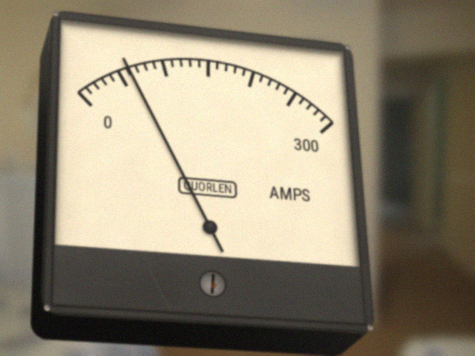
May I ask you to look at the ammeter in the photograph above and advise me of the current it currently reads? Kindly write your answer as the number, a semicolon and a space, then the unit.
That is 60; A
